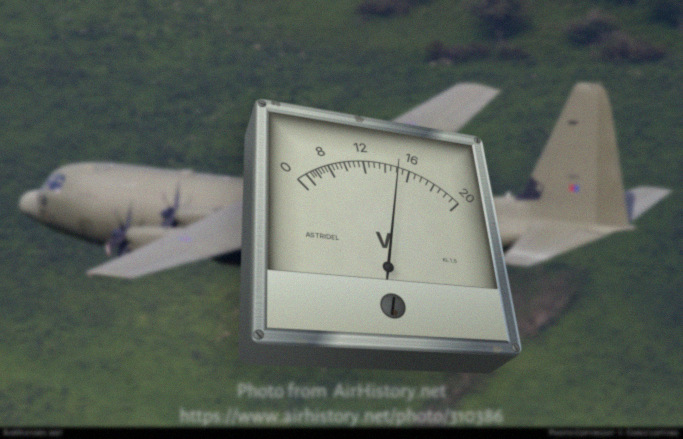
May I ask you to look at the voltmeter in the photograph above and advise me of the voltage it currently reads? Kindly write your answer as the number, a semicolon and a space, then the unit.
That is 15; V
